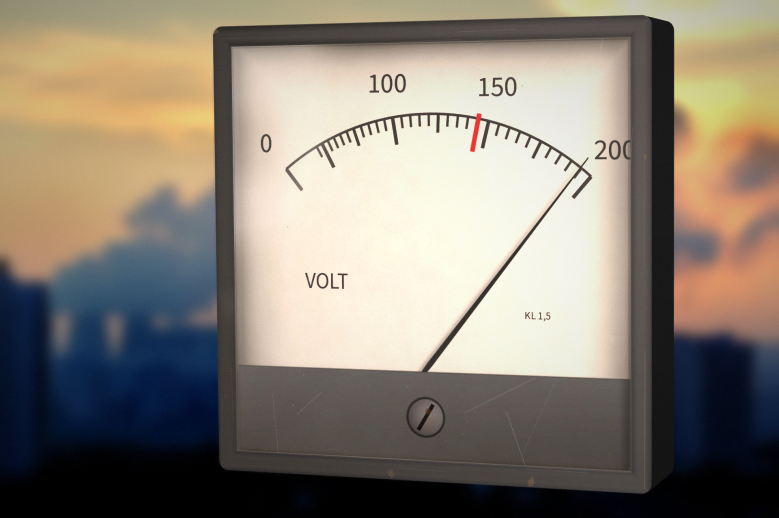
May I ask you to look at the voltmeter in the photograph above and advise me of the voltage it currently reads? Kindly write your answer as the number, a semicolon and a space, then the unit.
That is 195; V
